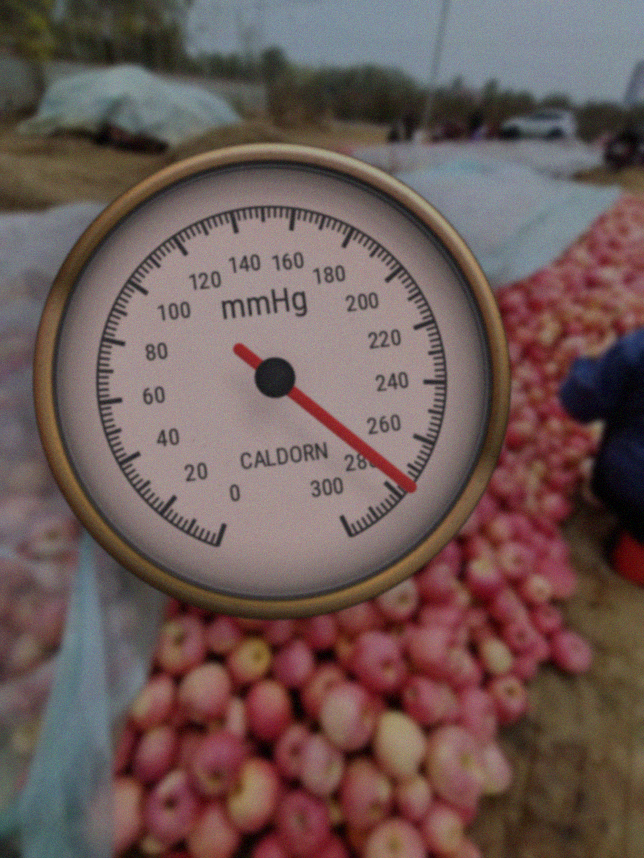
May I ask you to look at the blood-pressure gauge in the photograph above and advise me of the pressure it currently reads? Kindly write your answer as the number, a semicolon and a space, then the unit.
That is 276; mmHg
